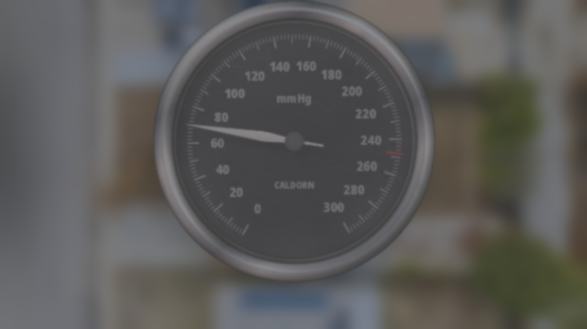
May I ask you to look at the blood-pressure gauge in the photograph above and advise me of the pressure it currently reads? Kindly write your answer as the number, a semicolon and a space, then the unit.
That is 70; mmHg
